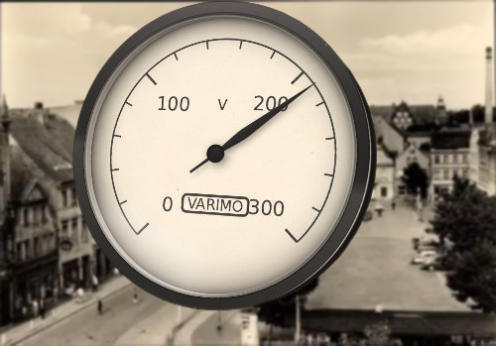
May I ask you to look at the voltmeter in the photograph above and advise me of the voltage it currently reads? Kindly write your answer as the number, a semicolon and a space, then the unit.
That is 210; V
